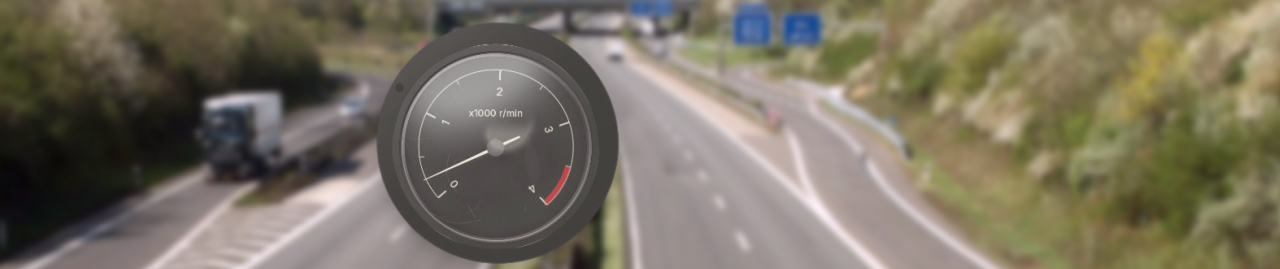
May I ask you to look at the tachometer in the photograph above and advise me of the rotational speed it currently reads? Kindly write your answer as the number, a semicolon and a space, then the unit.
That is 250; rpm
